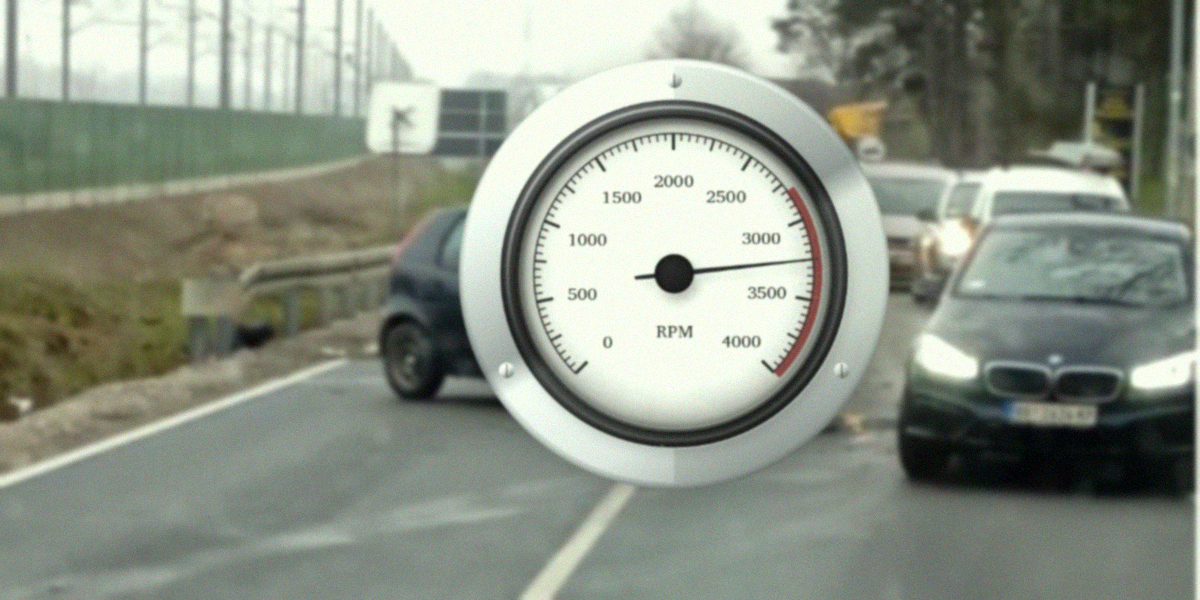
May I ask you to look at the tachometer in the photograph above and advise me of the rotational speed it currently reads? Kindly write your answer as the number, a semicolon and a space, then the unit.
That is 3250; rpm
